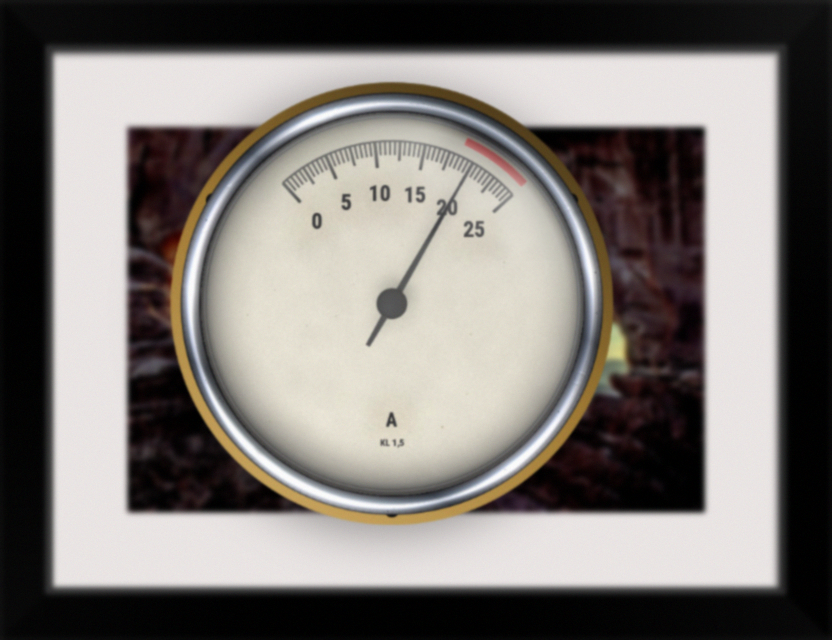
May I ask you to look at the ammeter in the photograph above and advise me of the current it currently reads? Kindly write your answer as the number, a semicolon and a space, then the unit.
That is 20; A
